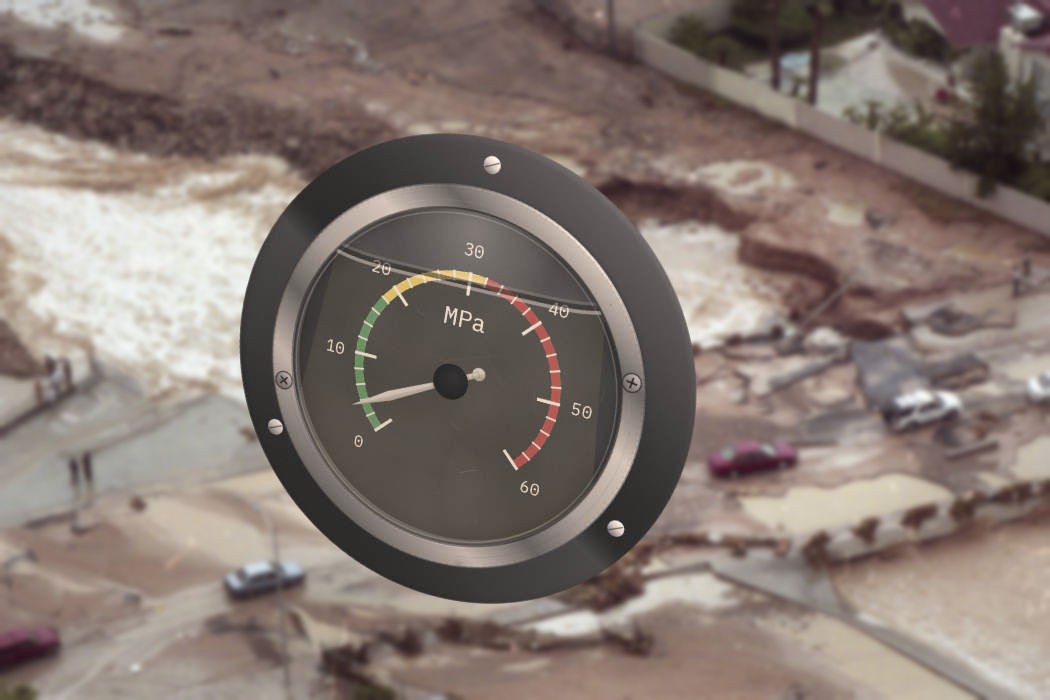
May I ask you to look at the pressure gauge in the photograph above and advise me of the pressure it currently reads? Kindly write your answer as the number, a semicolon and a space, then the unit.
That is 4; MPa
